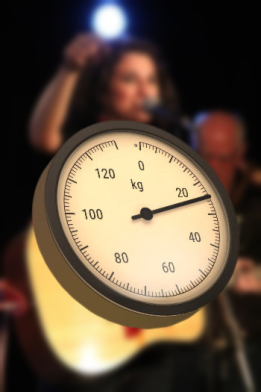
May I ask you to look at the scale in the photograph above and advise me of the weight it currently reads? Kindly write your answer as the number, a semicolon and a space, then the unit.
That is 25; kg
